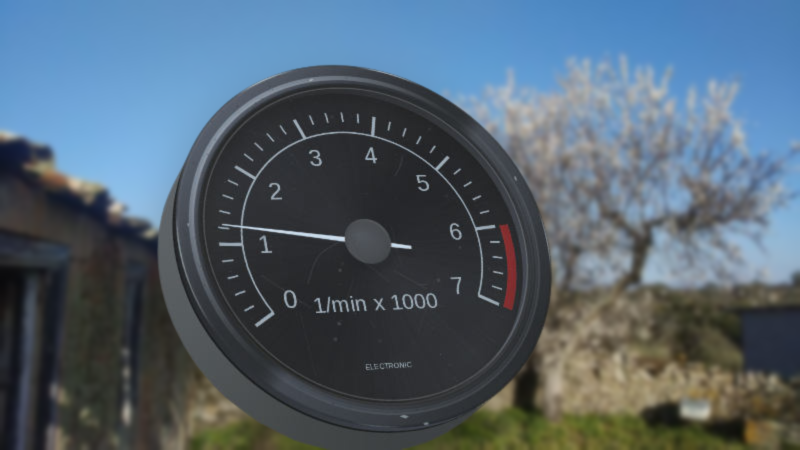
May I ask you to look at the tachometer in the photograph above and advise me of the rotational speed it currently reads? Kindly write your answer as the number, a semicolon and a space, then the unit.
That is 1200; rpm
